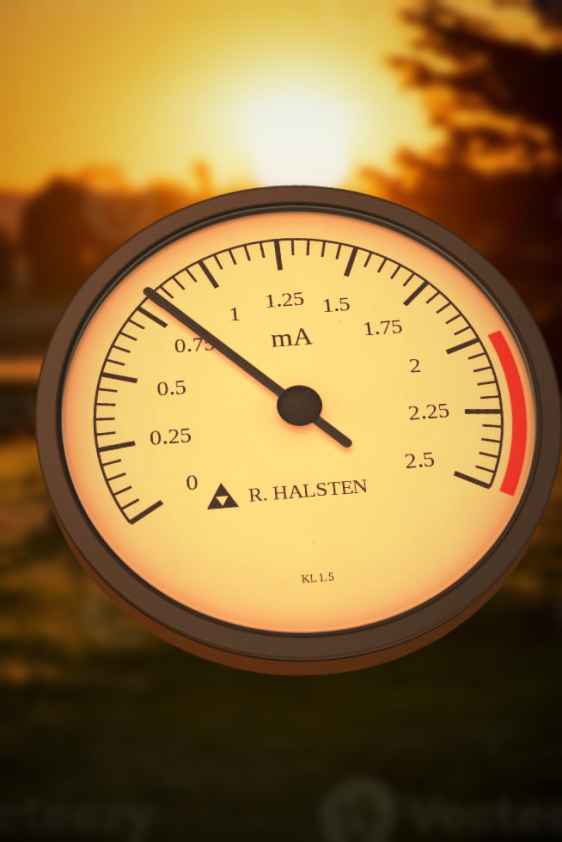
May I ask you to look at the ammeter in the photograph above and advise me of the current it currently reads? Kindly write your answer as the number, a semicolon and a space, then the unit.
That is 0.8; mA
